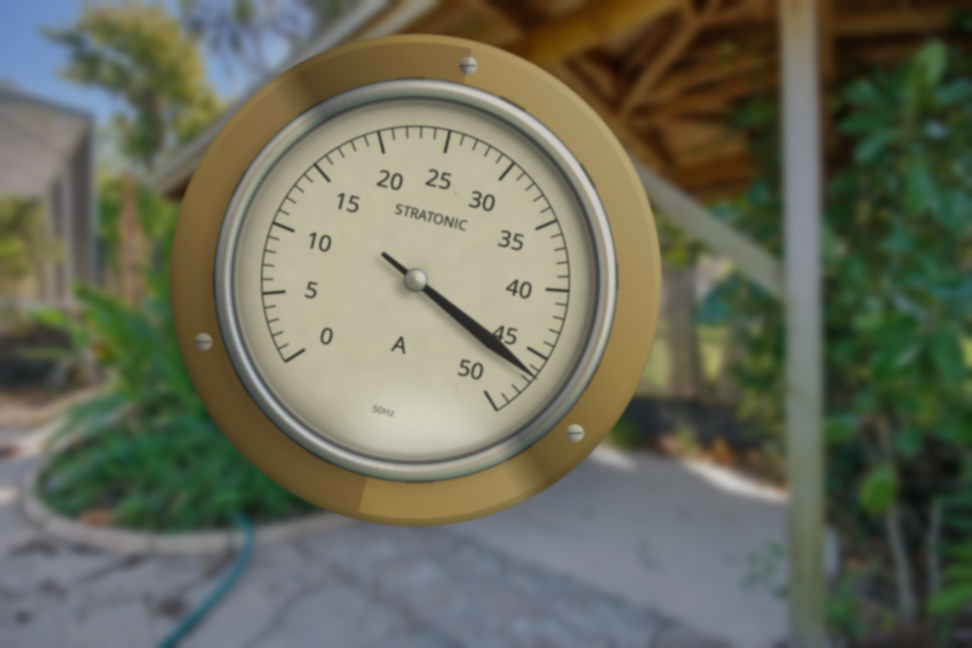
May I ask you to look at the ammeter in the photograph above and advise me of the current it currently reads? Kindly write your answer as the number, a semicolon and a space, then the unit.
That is 46.5; A
